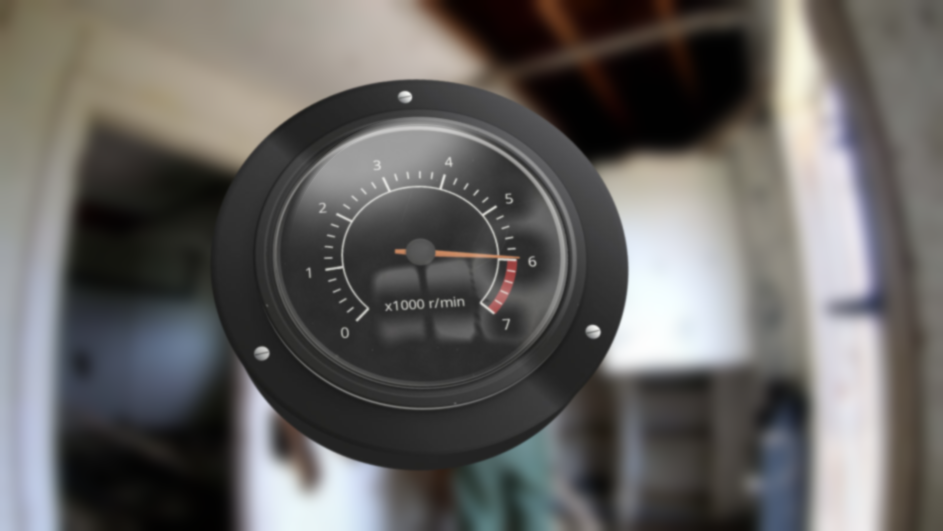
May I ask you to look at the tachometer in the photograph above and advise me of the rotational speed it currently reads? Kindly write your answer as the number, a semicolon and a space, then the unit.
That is 6000; rpm
